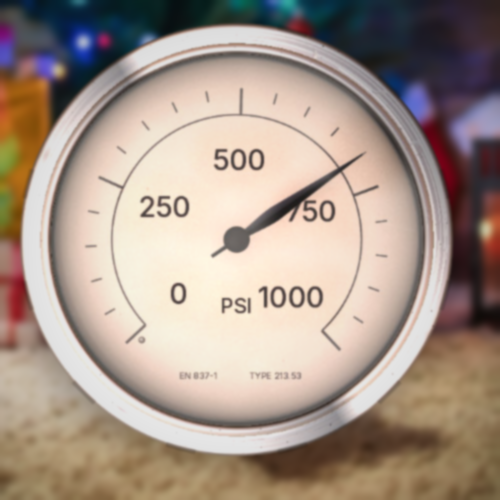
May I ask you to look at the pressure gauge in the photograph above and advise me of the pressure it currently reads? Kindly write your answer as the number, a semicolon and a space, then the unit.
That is 700; psi
